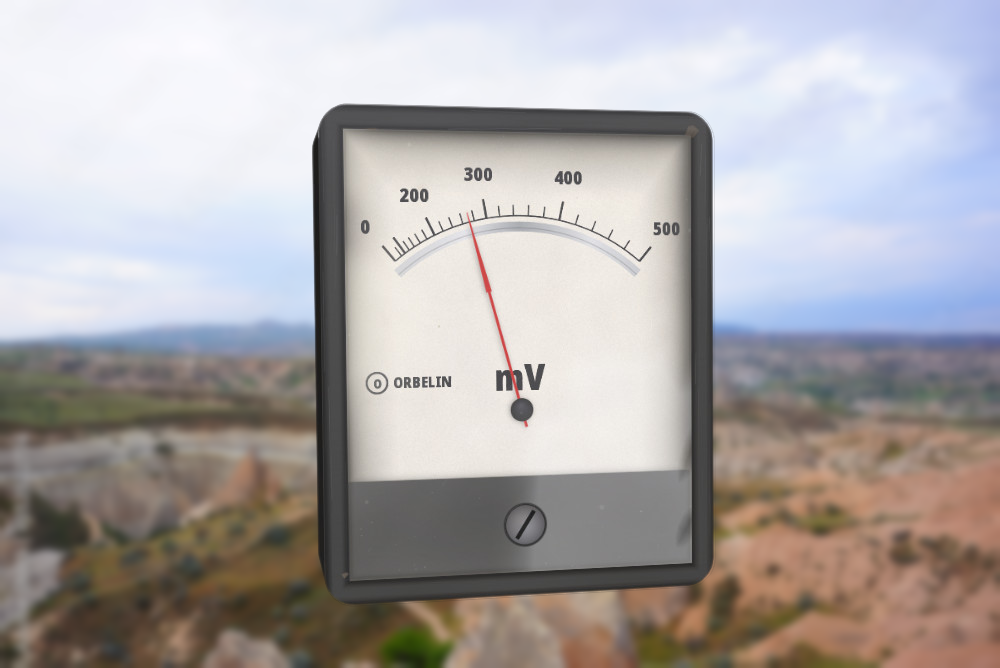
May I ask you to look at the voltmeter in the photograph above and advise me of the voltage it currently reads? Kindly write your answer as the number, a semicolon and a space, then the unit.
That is 270; mV
